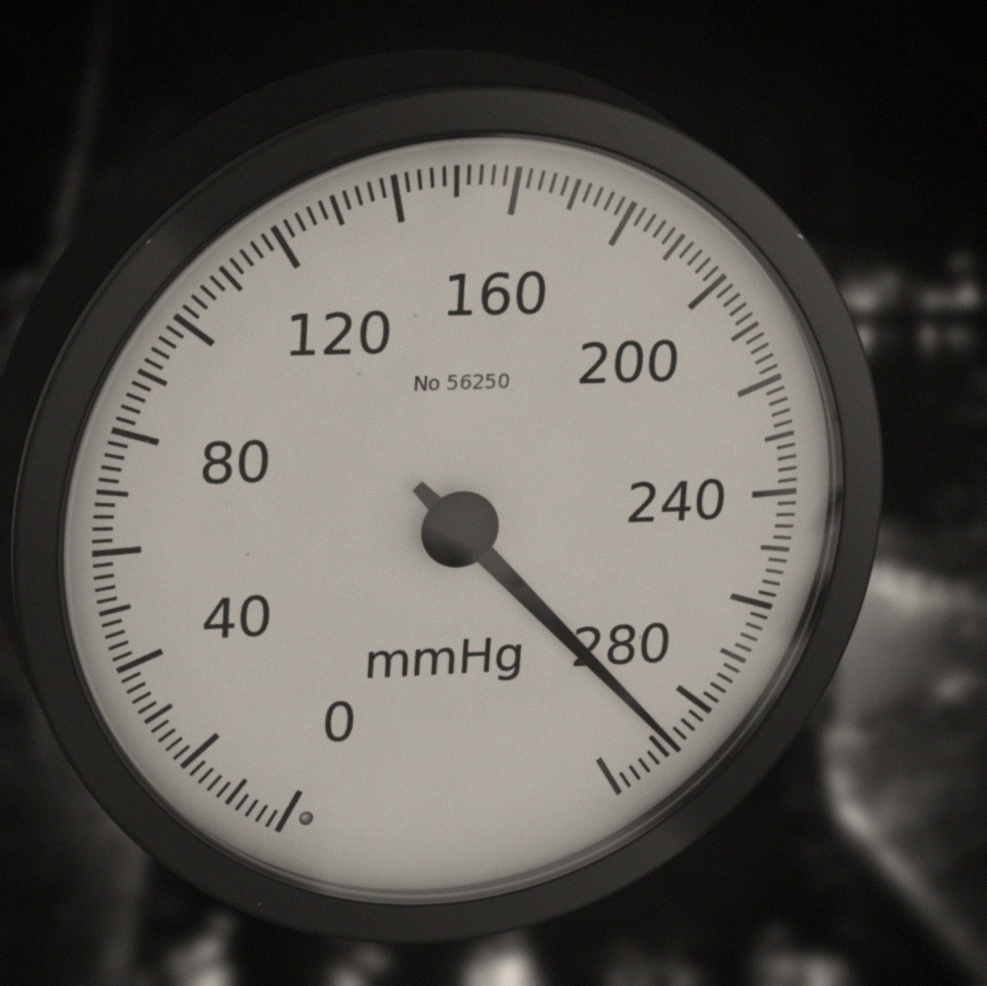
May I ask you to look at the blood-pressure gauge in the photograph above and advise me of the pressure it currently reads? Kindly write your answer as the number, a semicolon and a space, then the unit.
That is 288; mmHg
